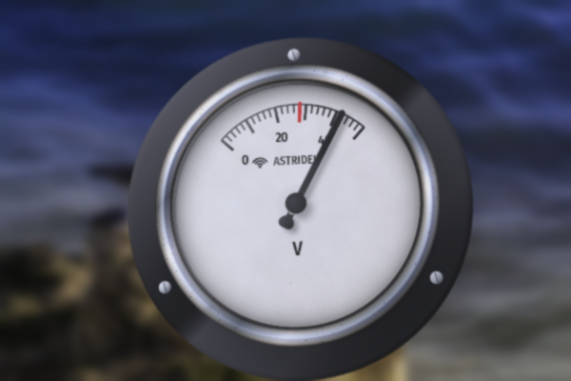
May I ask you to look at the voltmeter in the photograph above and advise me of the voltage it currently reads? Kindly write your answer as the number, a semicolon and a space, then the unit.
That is 42; V
